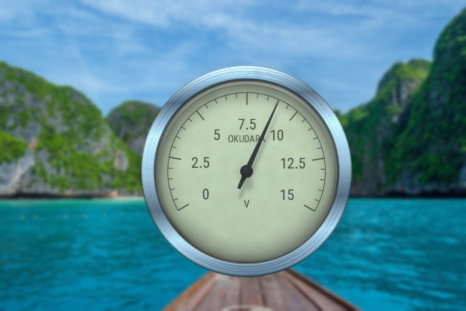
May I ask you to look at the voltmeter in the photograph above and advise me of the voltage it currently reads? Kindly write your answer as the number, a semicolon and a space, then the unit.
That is 9; V
